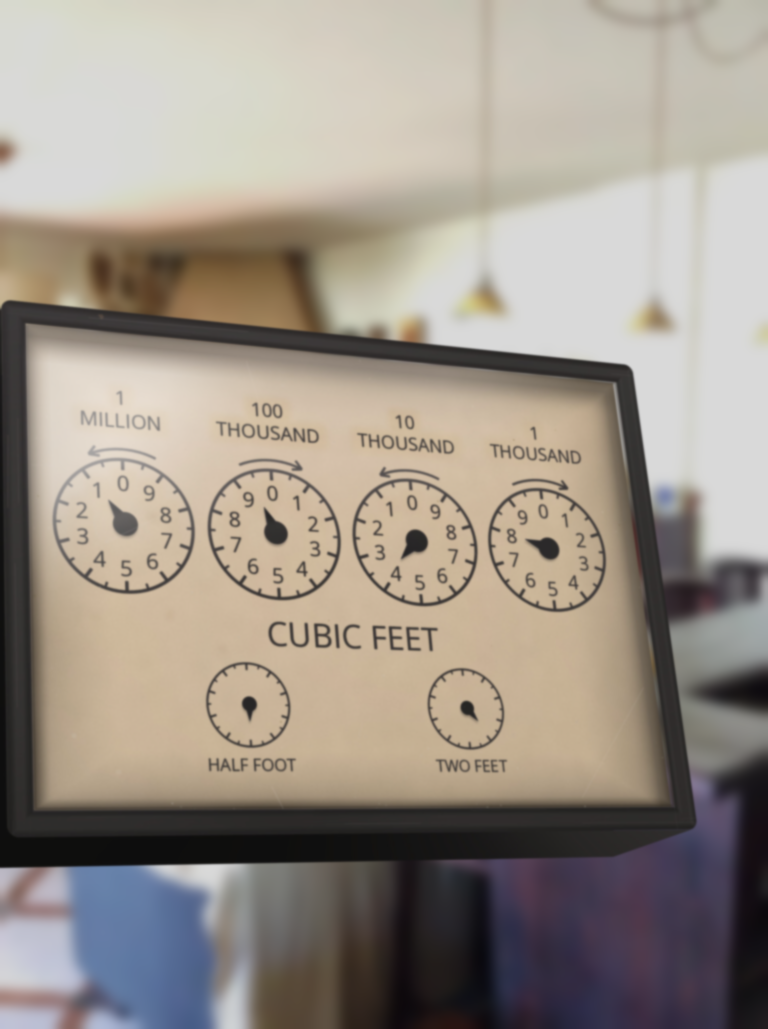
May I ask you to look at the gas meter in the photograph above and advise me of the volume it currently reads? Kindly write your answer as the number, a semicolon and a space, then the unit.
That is 93800; ft³
